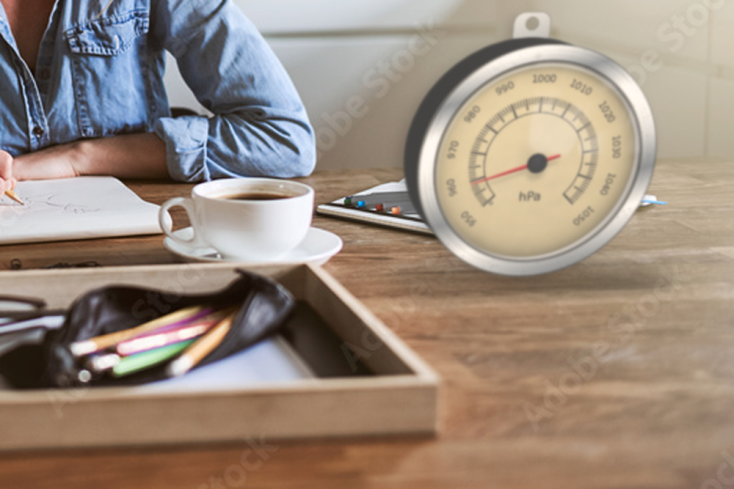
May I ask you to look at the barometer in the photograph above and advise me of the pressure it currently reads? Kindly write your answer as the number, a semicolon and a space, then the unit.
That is 960; hPa
